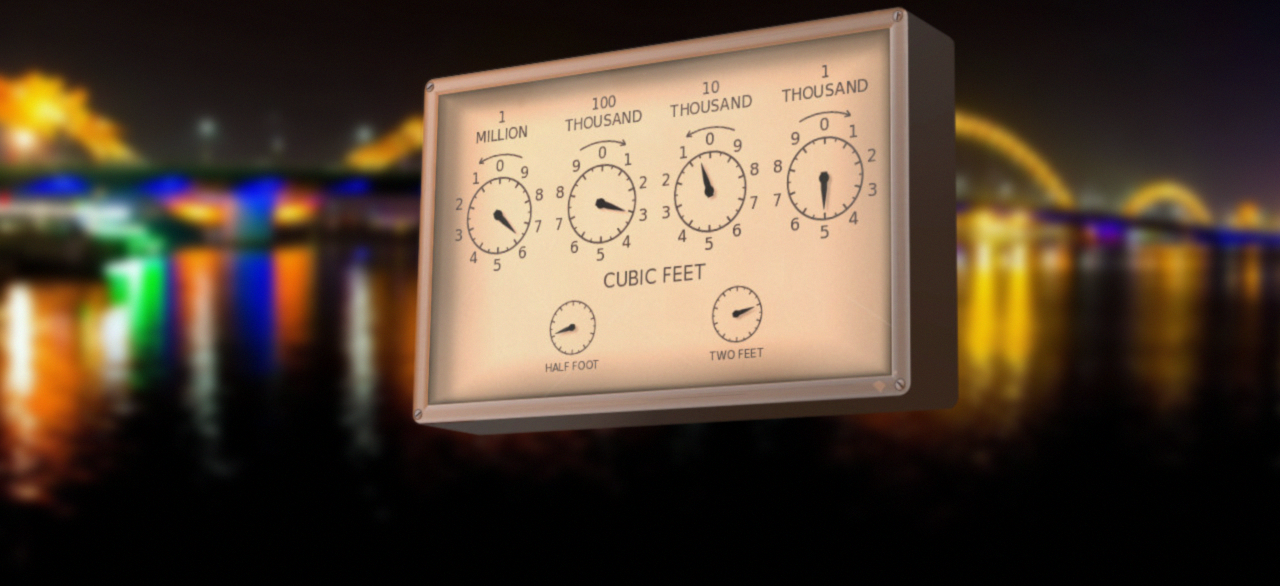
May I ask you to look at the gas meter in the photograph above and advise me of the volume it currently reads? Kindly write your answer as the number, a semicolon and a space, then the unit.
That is 630500; ft³
